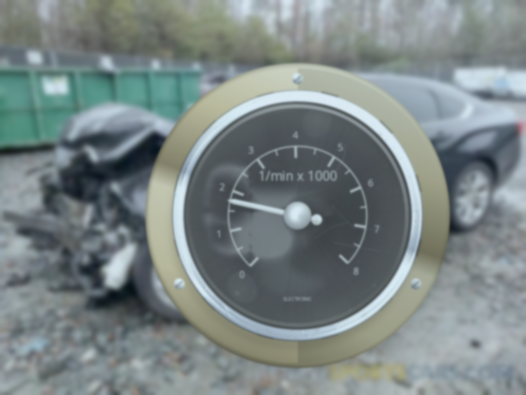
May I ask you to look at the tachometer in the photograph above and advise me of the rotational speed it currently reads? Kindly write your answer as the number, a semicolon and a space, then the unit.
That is 1750; rpm
